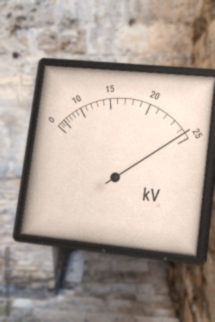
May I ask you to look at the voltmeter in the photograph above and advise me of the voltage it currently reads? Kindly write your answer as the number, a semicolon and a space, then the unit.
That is 24.5; kV
